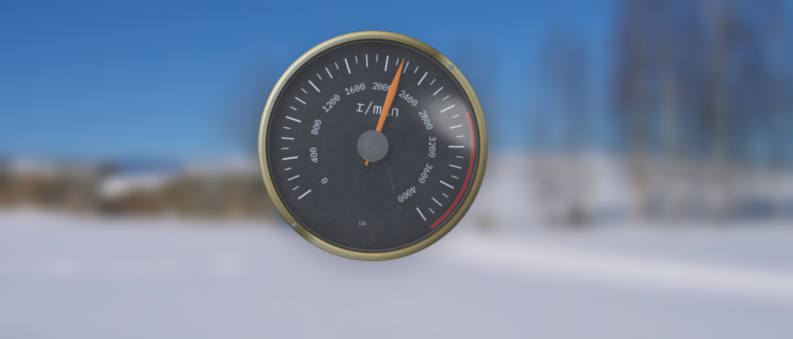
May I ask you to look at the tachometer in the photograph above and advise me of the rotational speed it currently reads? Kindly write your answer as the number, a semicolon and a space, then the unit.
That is 2150; rpm
